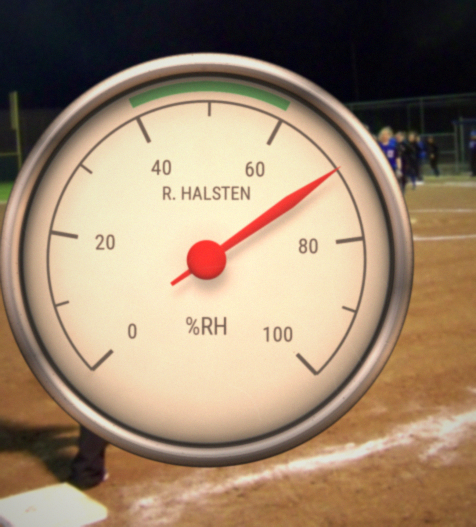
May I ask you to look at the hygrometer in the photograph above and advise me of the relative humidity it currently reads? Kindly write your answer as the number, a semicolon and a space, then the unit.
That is 70; %
